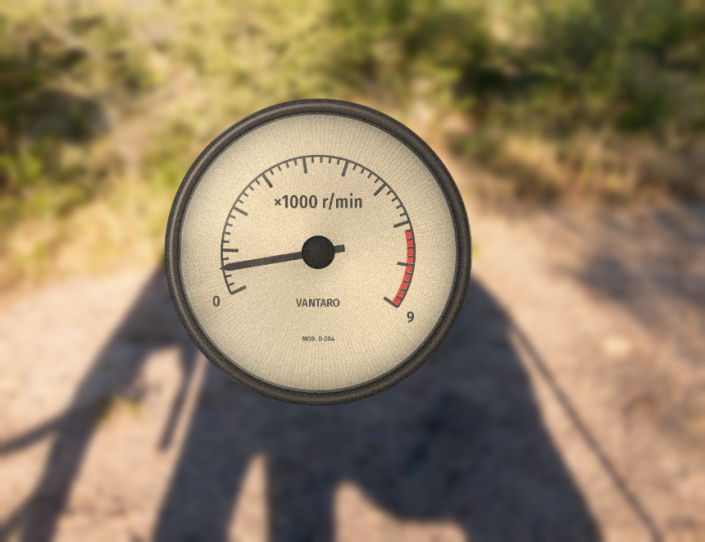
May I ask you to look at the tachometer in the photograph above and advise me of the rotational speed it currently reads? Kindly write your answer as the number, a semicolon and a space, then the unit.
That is 600; rpm
